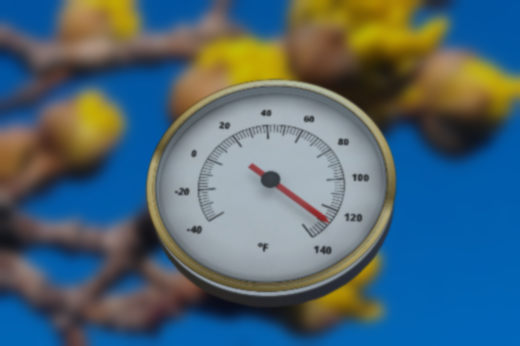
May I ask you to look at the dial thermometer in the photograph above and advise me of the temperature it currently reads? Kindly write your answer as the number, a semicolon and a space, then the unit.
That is 130; °F
